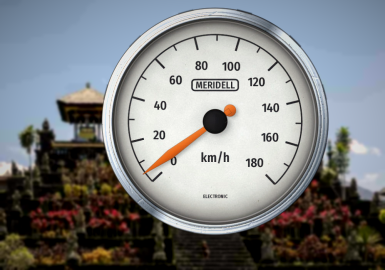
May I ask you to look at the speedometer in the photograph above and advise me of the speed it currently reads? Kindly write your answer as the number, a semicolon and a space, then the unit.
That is 5; km/h
